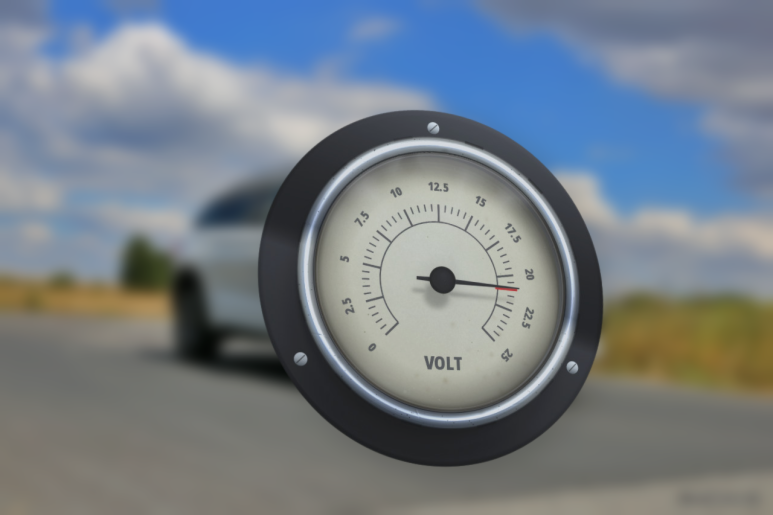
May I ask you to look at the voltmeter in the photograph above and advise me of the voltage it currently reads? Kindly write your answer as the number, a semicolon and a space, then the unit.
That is 21; V
